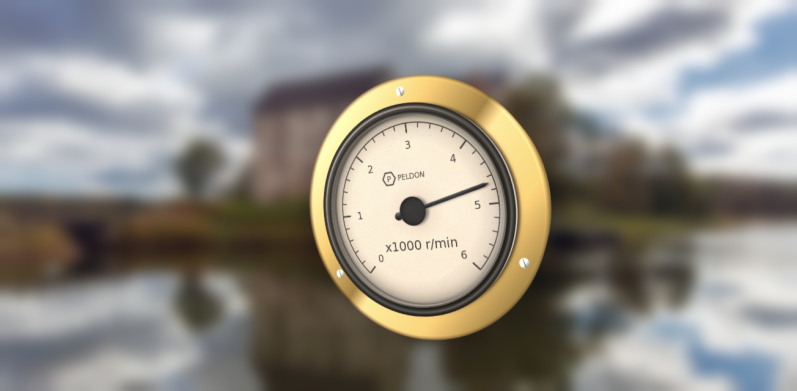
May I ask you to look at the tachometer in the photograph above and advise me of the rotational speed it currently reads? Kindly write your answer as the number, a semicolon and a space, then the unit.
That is 4700; rpm
